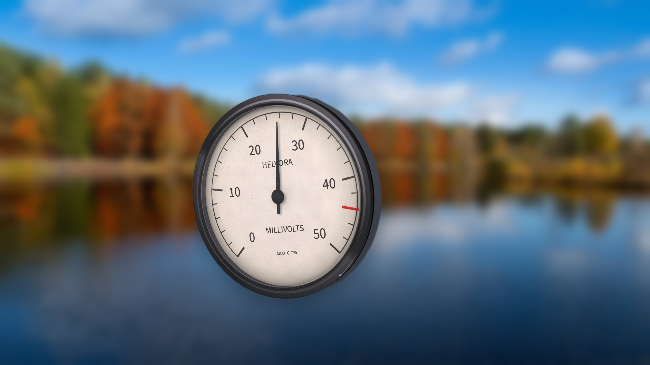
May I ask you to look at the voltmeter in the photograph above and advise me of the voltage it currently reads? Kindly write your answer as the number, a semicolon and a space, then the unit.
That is 26; mV
